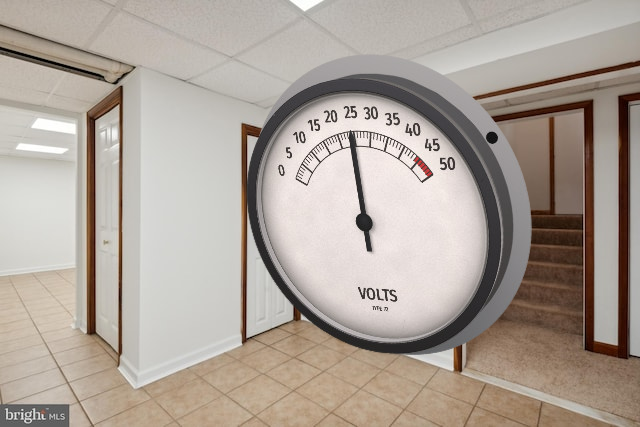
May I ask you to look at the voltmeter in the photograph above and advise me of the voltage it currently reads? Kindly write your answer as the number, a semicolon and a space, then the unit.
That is 25; V
